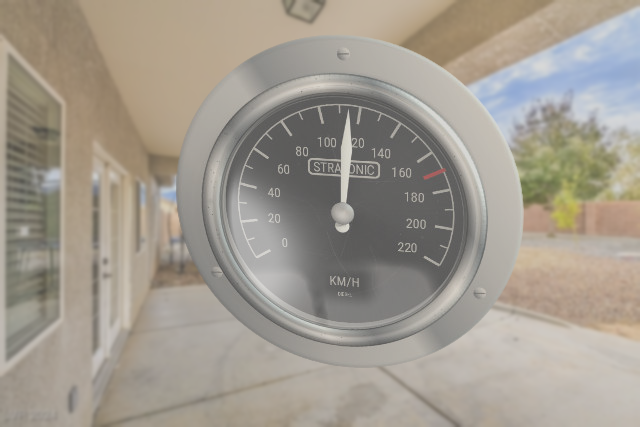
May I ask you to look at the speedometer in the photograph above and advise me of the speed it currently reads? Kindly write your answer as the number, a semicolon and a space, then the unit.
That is 115; km/h
